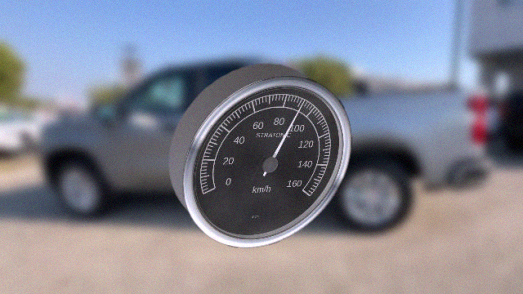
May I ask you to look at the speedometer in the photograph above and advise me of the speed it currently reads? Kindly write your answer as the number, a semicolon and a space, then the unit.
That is 90; km/h
